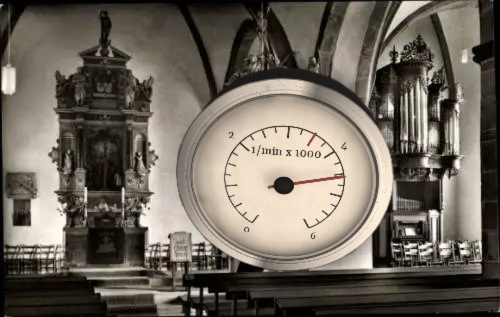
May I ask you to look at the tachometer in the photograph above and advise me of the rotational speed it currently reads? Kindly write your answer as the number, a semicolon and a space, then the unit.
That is 4500; rpm
